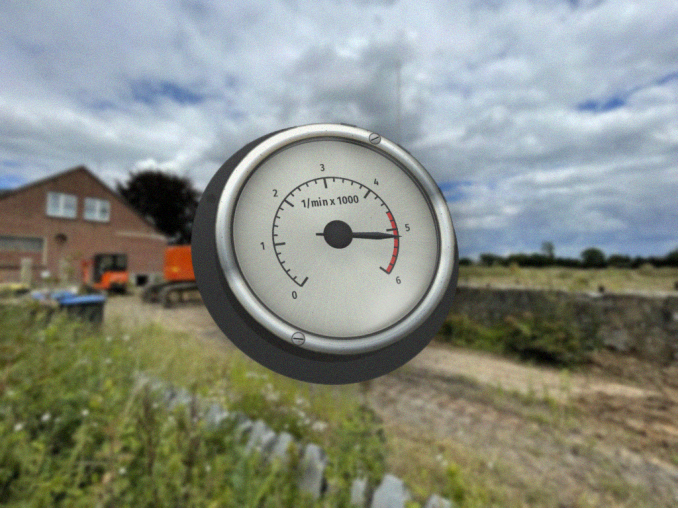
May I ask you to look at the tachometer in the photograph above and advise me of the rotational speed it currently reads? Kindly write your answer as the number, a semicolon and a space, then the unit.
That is 5200; rpm
